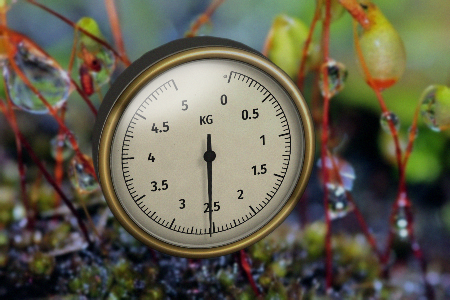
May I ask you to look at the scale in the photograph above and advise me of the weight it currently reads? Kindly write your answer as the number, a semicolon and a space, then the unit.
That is 2.55; kg
